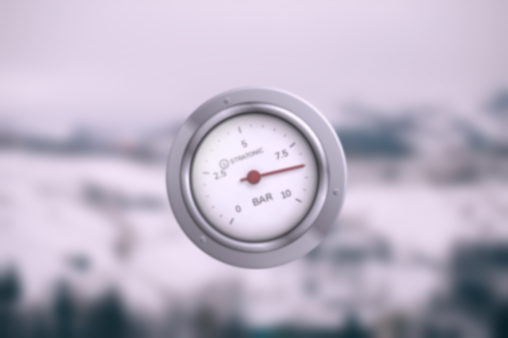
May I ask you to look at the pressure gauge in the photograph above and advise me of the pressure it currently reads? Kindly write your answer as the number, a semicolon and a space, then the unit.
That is 8.5; bar
